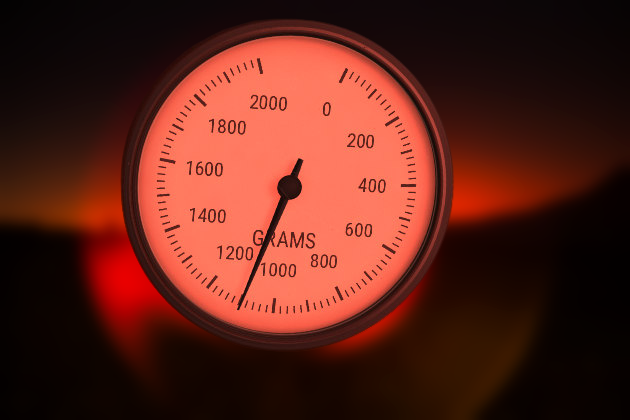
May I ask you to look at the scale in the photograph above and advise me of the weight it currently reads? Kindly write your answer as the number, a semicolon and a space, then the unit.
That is 1100; g
